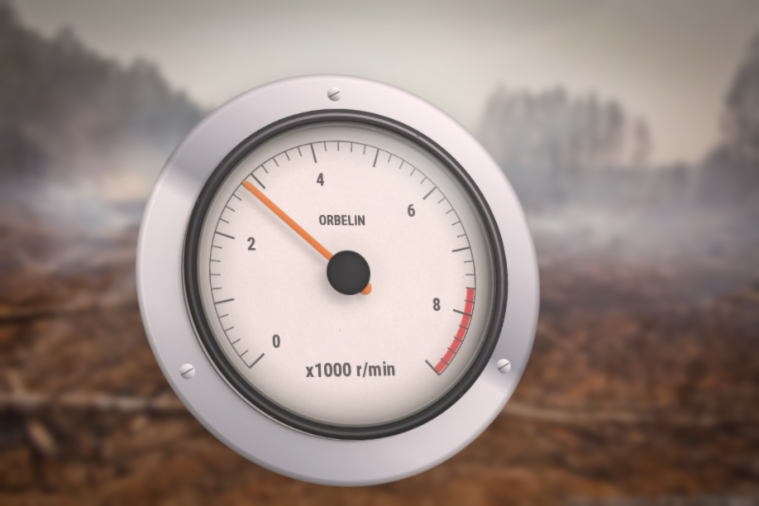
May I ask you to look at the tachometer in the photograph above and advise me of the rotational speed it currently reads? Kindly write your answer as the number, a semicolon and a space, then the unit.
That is 2800; rpm
